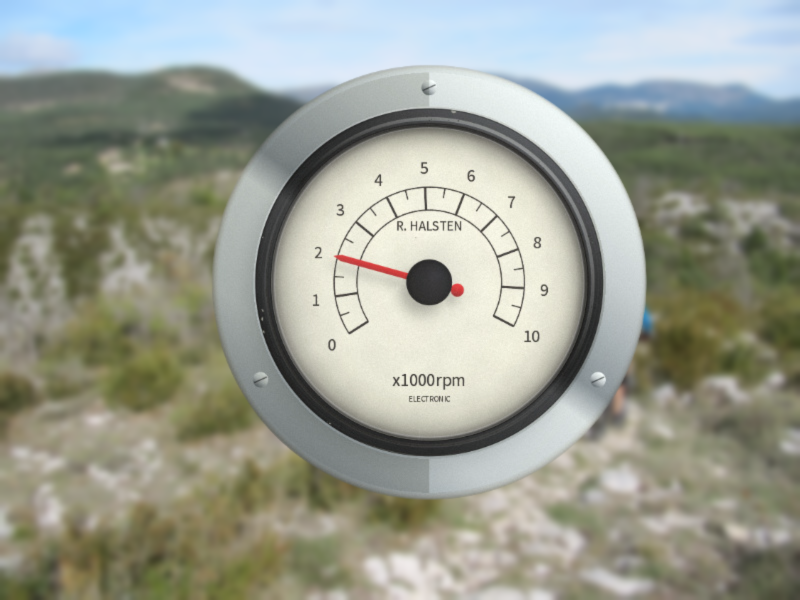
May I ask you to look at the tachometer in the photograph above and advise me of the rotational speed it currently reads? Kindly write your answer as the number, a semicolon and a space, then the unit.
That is 2000; rpm
